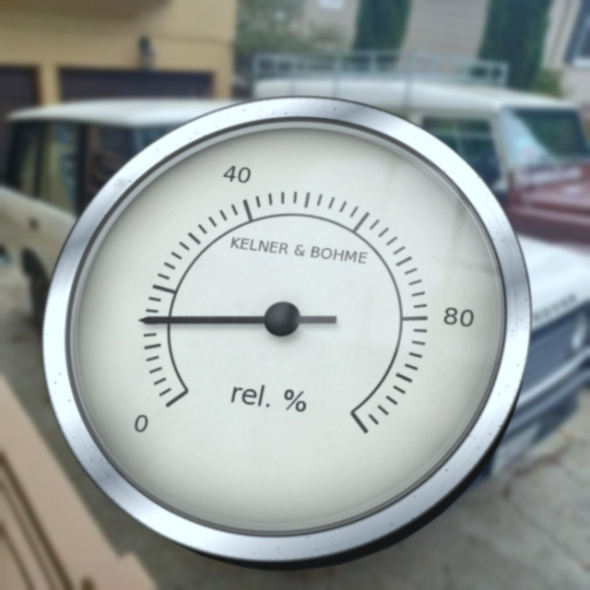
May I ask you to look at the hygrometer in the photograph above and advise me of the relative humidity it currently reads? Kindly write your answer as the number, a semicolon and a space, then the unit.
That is 14; %
